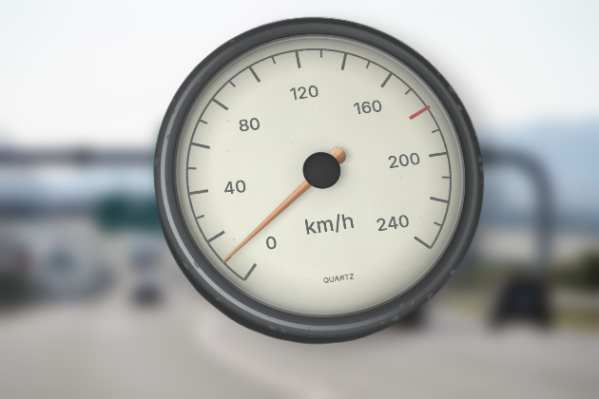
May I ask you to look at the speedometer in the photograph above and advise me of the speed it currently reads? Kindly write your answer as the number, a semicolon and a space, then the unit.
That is 10; km/h
